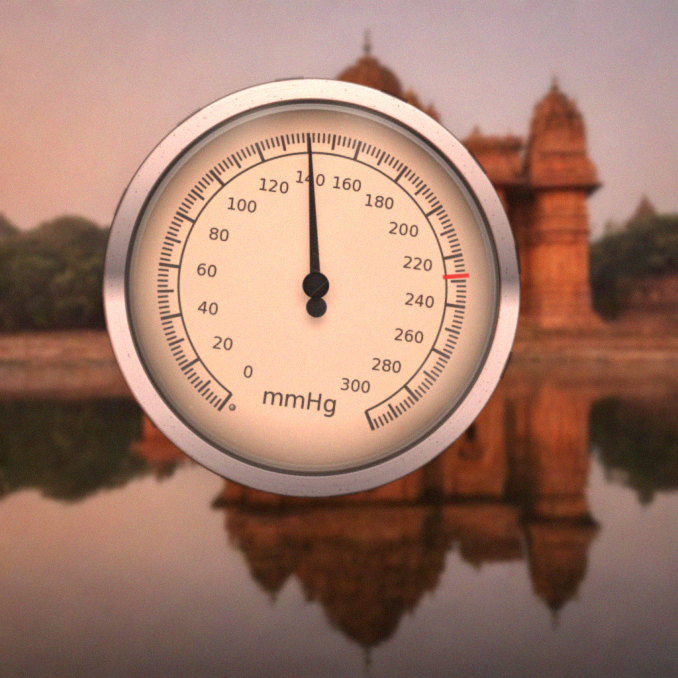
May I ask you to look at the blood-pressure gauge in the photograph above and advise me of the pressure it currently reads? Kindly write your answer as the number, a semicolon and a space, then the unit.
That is 140; mmHg
